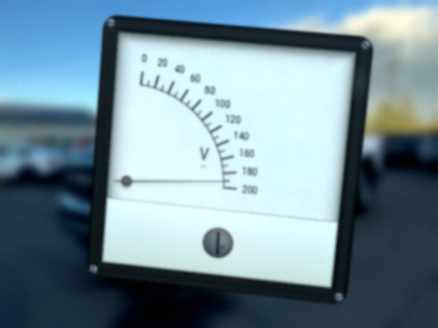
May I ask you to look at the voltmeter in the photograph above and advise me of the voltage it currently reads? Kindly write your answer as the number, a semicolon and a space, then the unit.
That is 190; V
